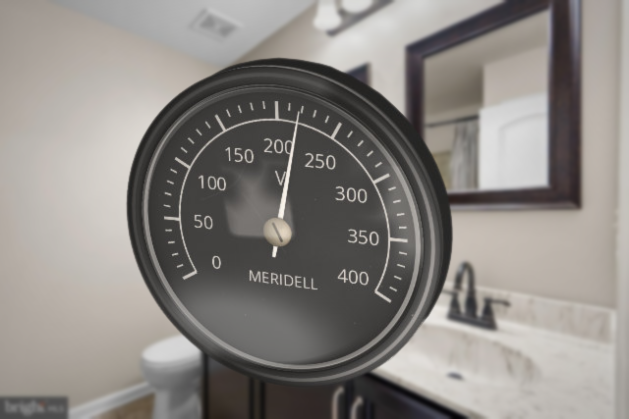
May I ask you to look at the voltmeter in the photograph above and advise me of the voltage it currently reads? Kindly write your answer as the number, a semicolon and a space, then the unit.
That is 220; V
